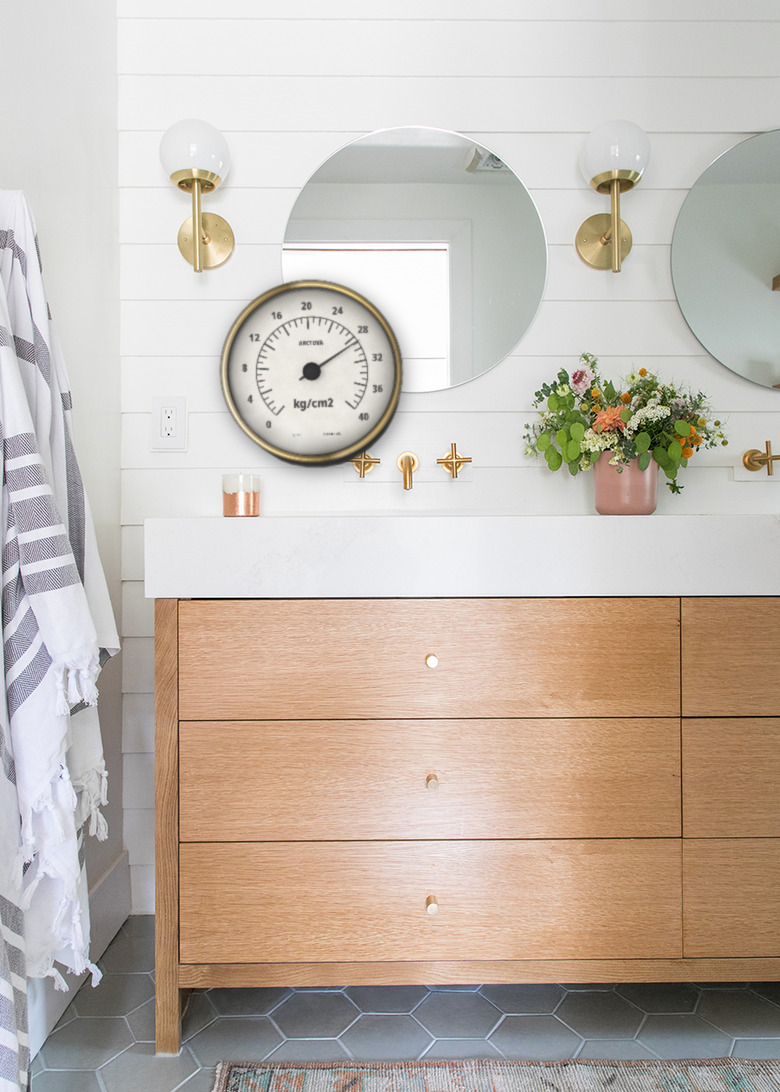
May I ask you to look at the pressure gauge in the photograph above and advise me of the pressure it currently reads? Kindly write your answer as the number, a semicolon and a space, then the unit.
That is 29; kg/cm²
